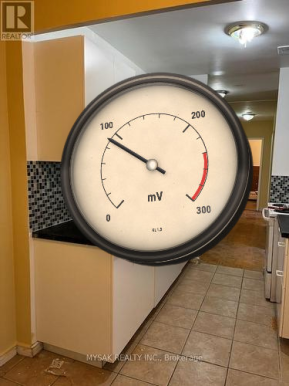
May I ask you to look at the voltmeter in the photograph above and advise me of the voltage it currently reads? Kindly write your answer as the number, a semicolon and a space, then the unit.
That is 90; mV
